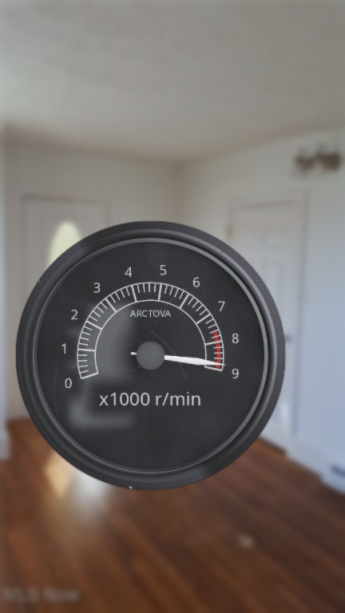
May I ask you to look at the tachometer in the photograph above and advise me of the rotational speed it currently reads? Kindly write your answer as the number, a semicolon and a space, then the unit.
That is 8800; rpm
